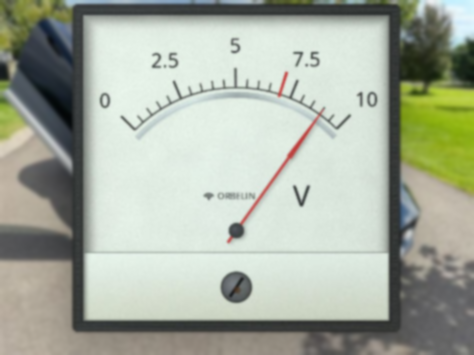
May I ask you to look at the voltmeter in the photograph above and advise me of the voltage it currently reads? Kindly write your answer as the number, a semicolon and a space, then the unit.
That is 9; V
